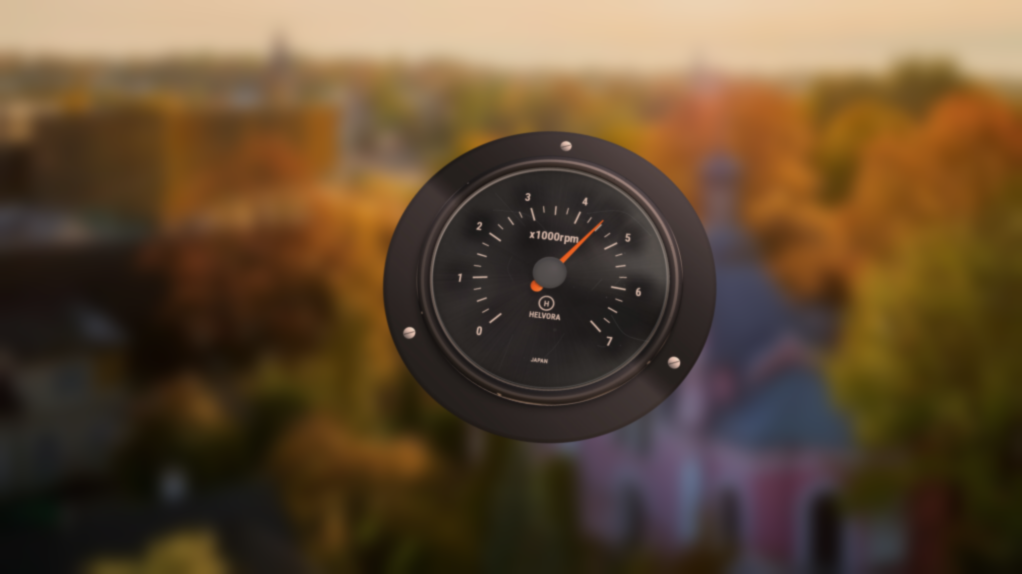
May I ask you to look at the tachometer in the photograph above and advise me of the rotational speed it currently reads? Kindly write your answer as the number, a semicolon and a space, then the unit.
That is 4500; rpm
